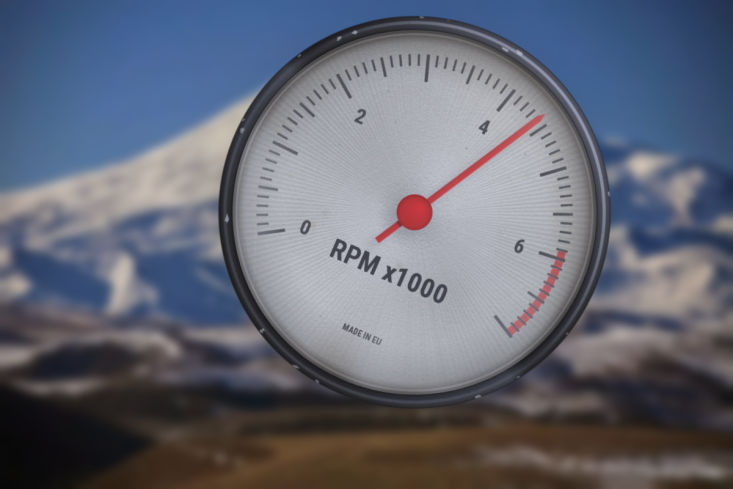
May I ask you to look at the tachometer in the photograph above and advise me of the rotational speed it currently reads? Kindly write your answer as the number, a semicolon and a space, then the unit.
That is 4400; rpm
